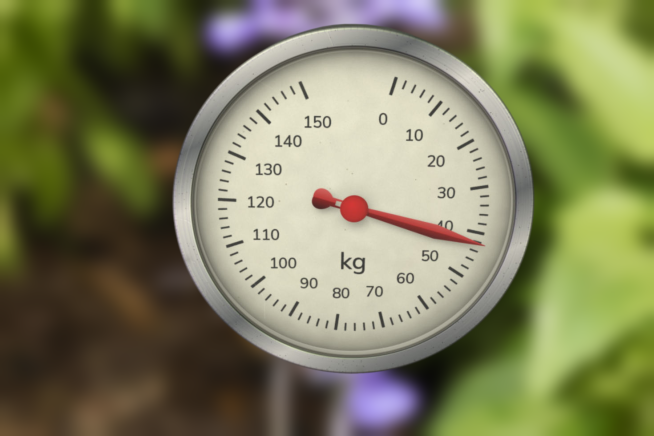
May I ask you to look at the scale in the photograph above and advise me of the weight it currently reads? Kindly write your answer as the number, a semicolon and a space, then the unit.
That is 42; kg
